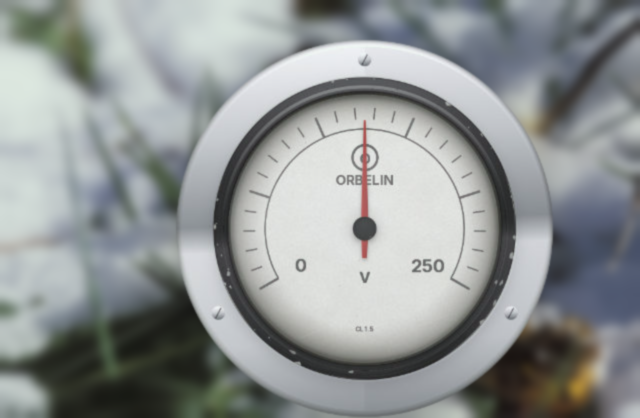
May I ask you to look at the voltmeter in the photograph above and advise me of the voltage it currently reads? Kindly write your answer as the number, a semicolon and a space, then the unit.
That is 125; V
